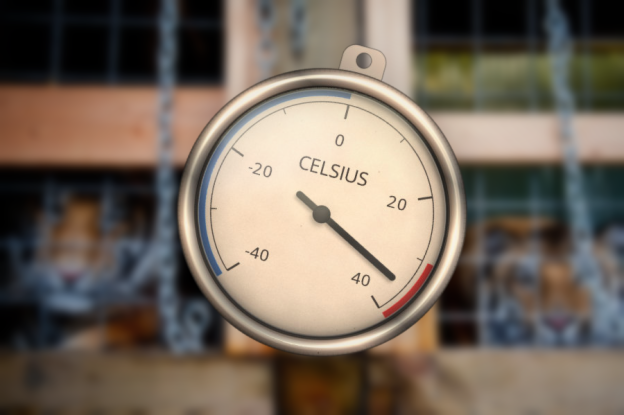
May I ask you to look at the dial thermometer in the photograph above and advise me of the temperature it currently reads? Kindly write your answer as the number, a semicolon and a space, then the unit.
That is 35; °C
